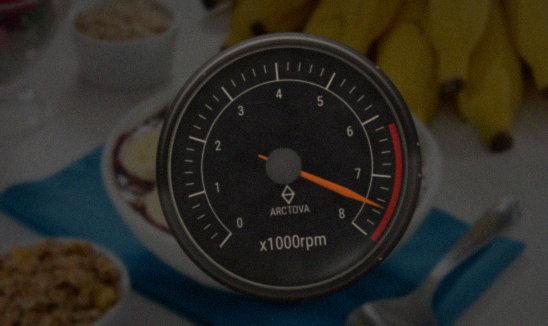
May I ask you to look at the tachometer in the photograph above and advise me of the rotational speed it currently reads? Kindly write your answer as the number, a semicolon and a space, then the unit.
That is 7500; rpm
